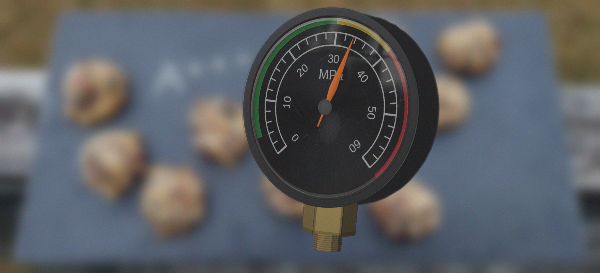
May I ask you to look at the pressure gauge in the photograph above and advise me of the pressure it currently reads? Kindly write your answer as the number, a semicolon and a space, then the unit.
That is 34; MPa
